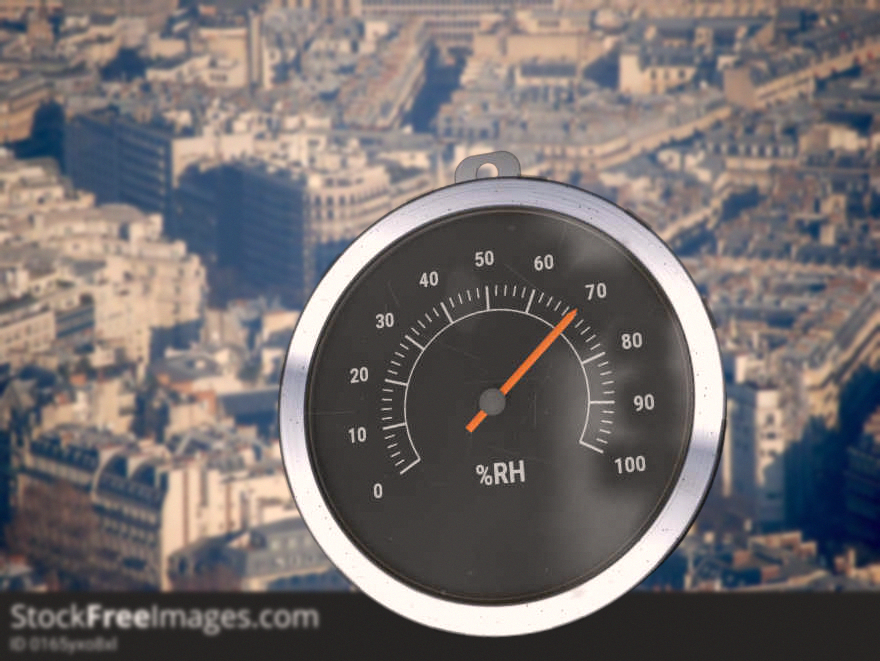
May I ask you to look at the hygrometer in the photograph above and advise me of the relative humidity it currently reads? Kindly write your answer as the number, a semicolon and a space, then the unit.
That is 70; %
